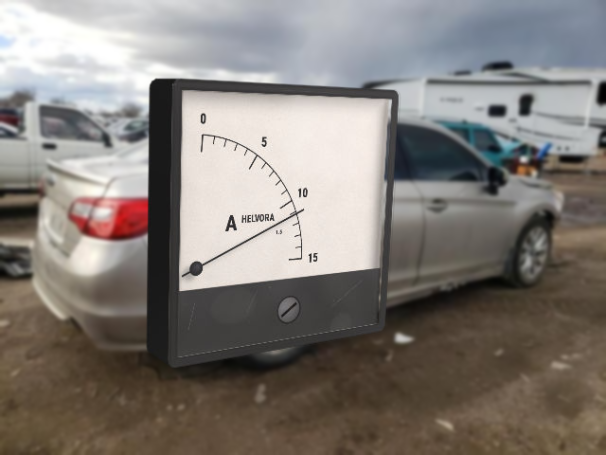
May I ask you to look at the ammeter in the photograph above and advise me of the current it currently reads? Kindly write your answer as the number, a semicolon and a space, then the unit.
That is 11; A
